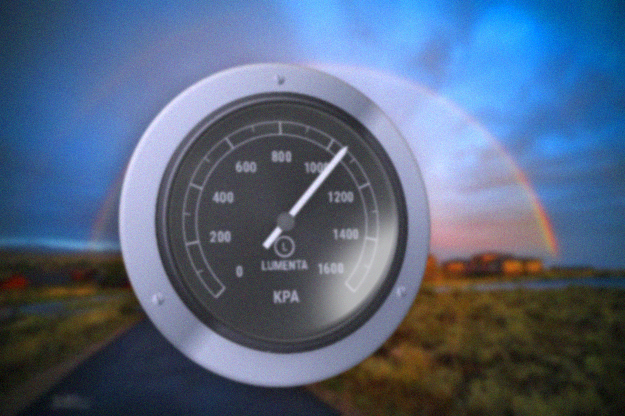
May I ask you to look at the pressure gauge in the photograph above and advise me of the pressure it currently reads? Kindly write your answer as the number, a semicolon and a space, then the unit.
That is 1050; kPa
